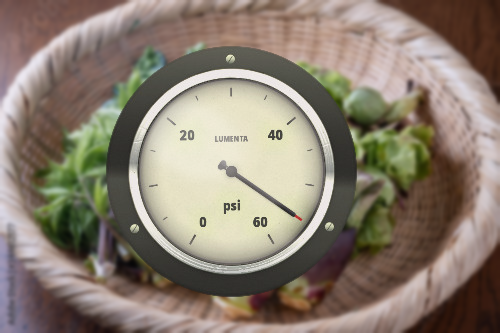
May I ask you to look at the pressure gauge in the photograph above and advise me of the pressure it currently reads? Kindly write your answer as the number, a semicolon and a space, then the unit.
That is 55; psi
